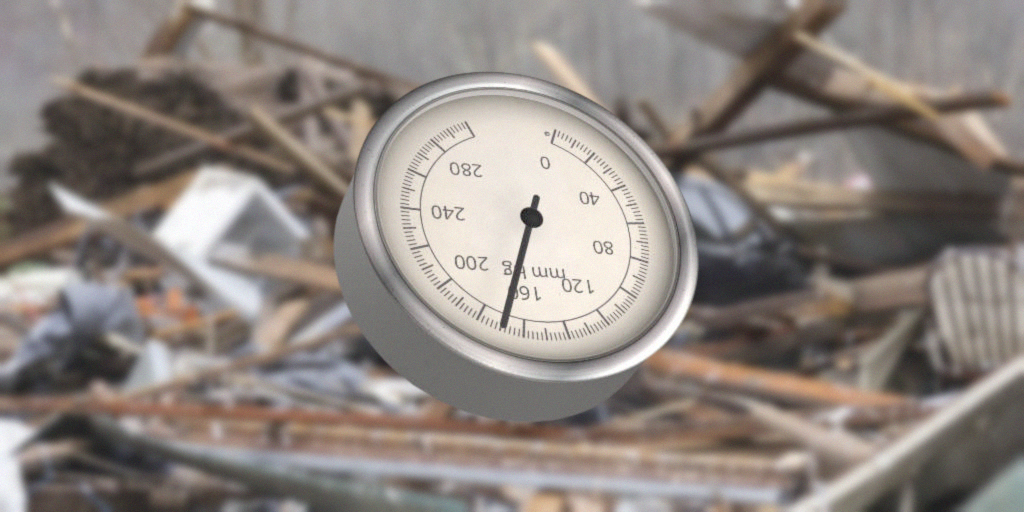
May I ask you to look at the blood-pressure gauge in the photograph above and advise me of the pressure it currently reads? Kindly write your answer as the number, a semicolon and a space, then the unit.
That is 170; mmHg
